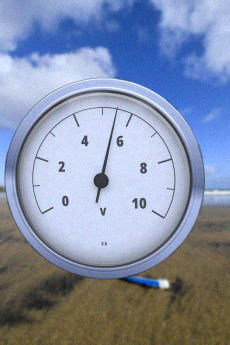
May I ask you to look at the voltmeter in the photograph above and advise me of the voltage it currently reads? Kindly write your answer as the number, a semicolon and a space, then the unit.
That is 5.5; V
